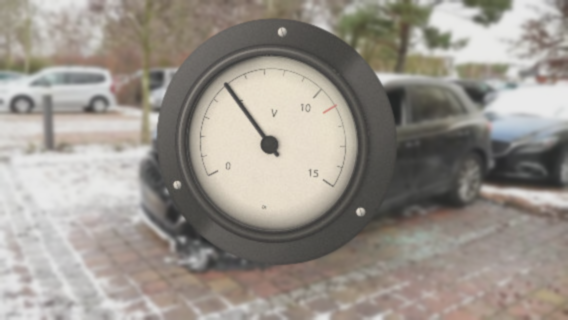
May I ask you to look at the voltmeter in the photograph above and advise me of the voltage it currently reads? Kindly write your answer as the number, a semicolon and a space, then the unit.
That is 5; V
